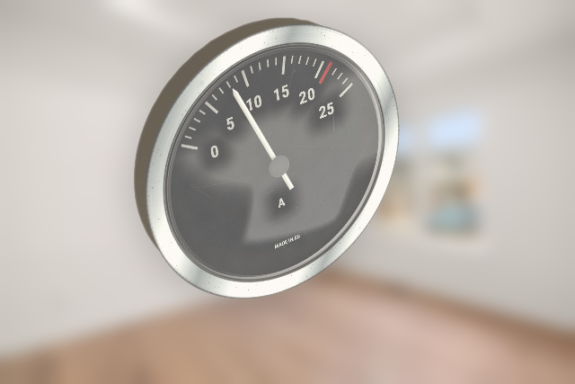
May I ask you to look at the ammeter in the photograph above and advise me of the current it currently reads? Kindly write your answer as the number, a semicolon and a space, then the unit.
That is 8; A
